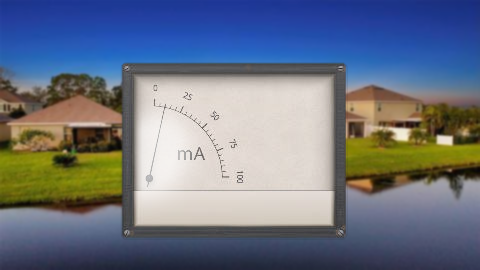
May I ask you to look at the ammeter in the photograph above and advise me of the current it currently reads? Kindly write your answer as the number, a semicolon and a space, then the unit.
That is 10; mA
